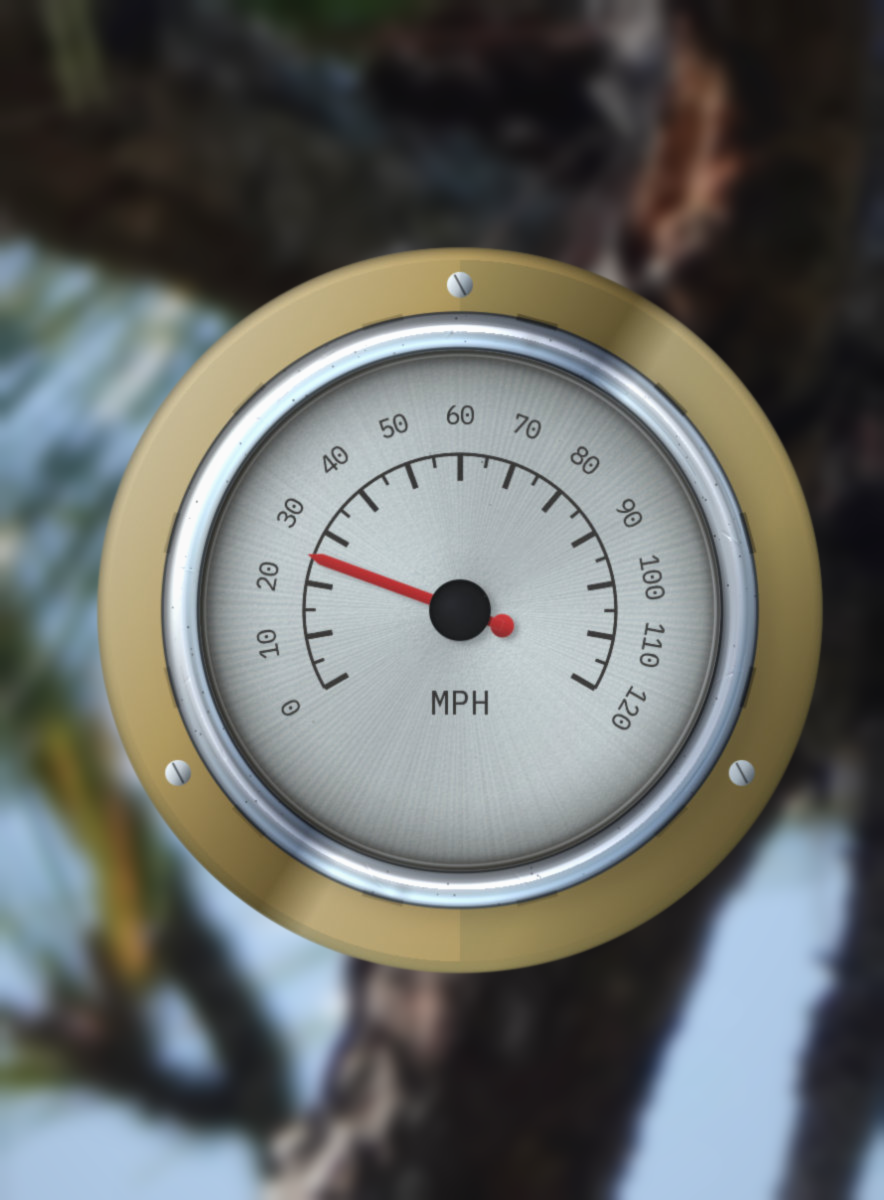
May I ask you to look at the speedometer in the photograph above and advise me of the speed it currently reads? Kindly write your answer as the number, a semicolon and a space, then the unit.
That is 25; mph
